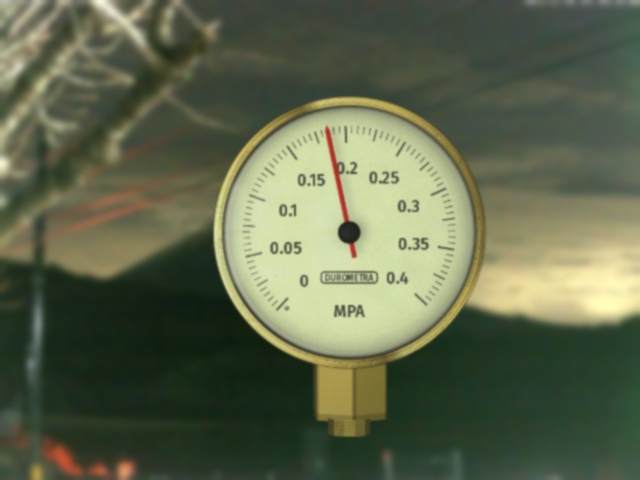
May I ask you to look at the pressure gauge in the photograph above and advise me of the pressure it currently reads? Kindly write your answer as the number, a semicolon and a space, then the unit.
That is 0.185; MPa
